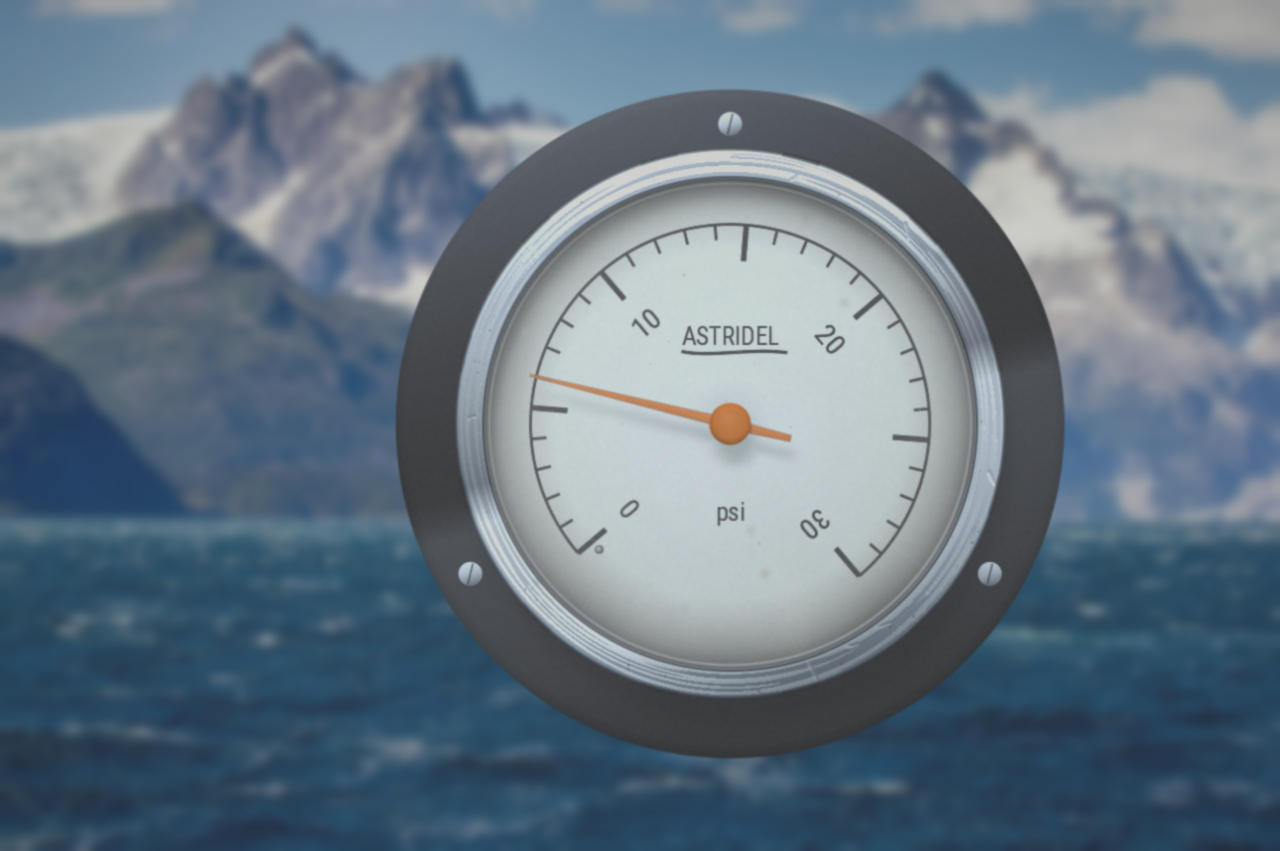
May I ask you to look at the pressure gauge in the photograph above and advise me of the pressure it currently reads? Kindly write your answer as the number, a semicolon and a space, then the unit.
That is 6; psi
